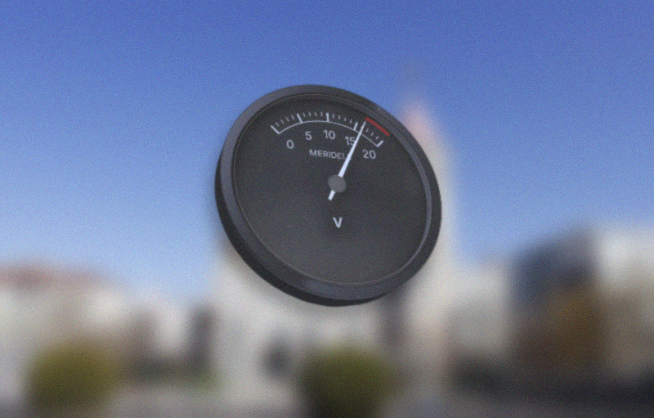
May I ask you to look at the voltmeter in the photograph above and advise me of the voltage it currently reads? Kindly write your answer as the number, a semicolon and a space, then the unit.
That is 16; V
